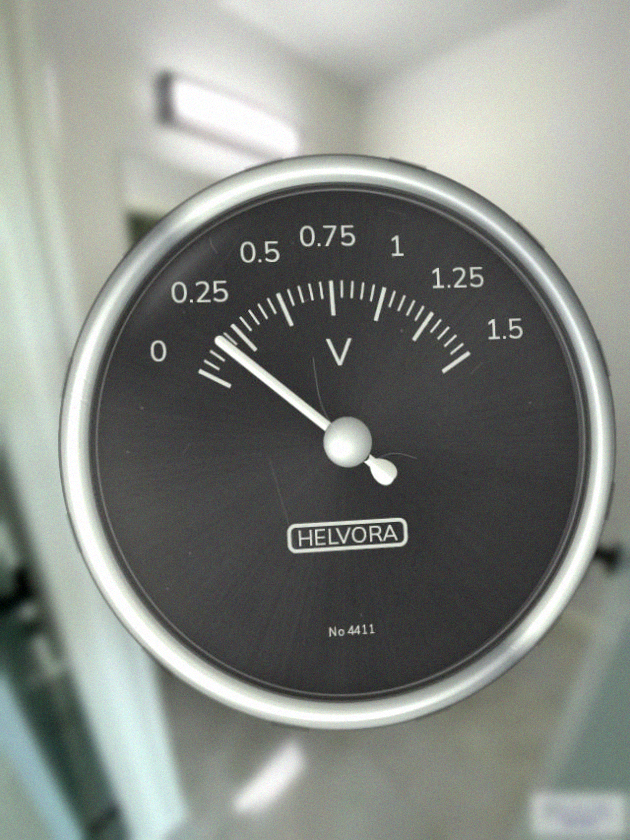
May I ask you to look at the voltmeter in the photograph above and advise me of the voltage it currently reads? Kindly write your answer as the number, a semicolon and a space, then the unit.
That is 0.15; V
